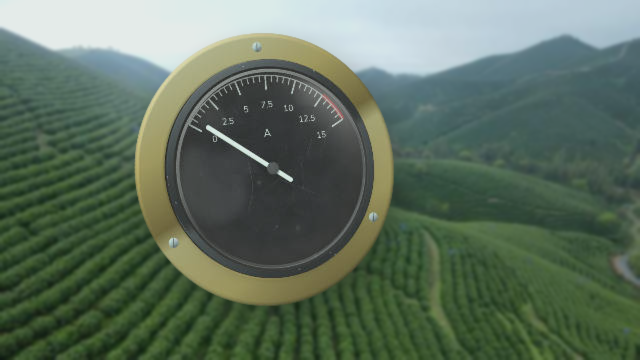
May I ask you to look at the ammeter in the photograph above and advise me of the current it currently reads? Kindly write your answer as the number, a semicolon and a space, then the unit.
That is 0.5; A
